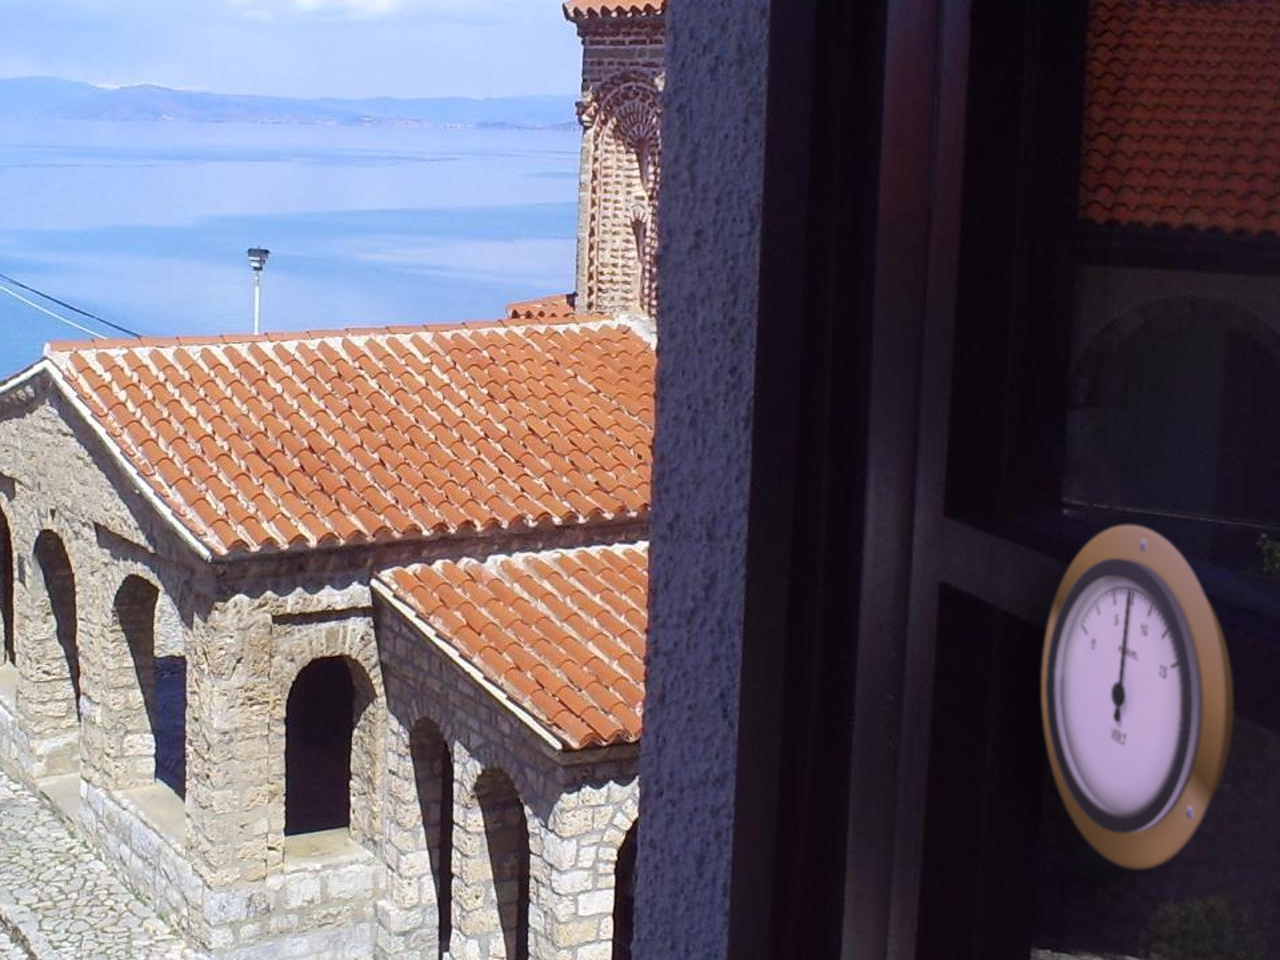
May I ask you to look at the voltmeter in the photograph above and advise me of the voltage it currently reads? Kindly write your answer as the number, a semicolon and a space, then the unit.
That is 7.5; V
